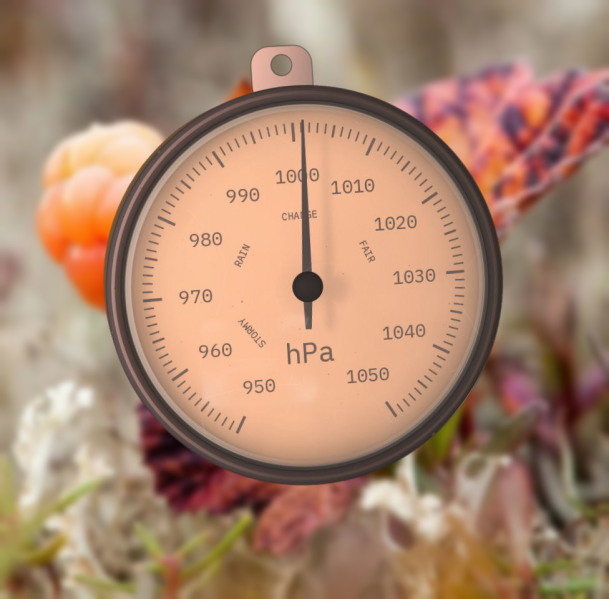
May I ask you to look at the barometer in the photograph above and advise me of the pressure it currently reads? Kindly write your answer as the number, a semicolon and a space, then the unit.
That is 1001; hPa
